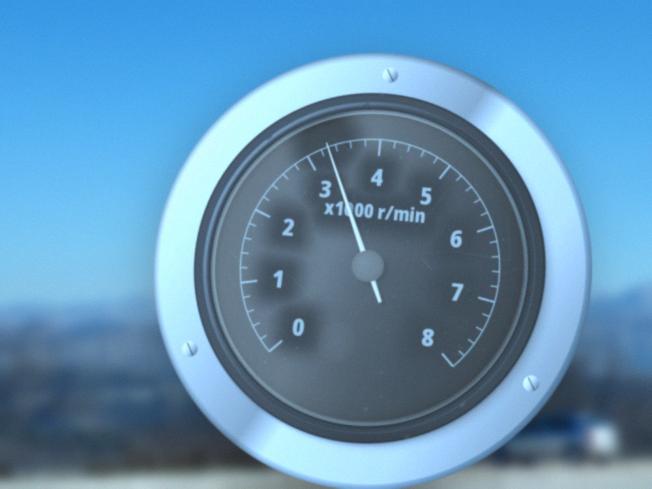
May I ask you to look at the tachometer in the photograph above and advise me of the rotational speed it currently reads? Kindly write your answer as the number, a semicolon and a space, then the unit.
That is 3300; rpm
